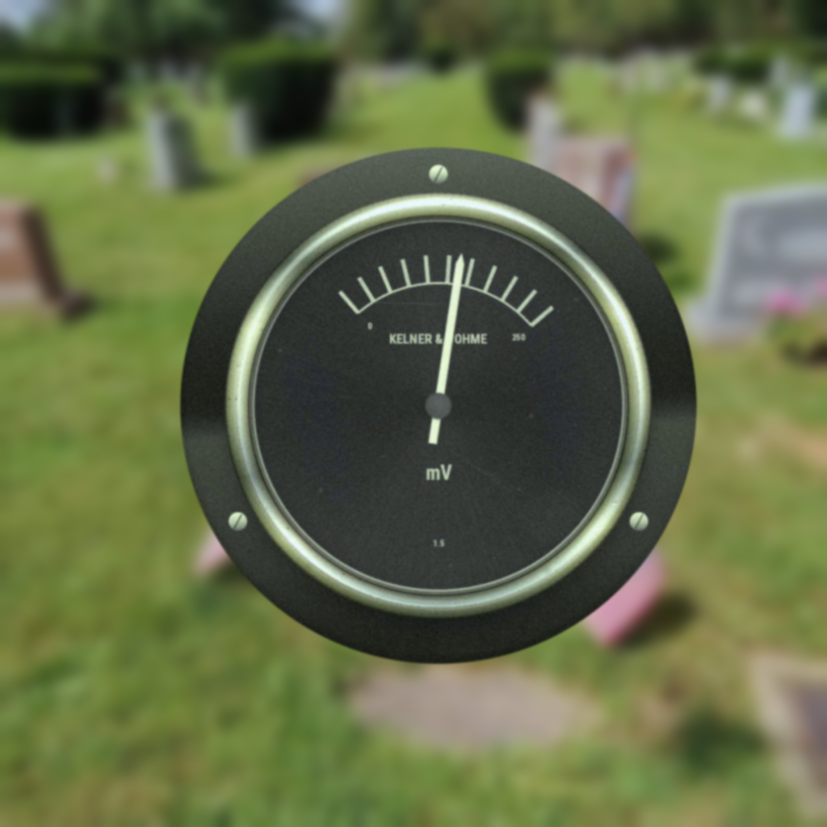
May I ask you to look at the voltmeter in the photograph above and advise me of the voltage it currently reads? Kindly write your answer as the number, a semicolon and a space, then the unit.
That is 137.5; mV
